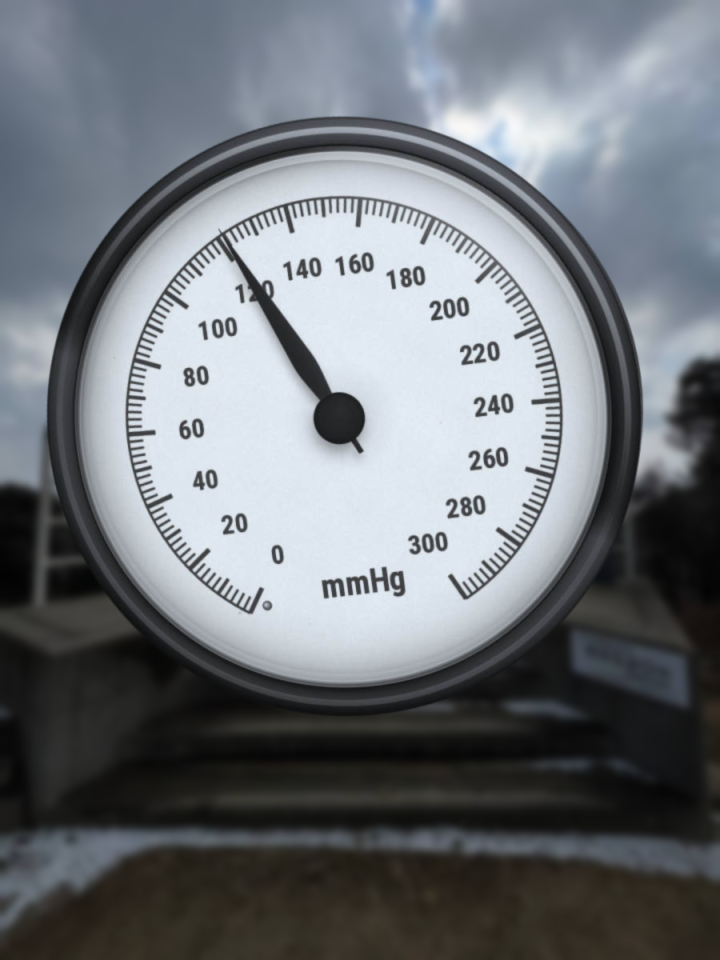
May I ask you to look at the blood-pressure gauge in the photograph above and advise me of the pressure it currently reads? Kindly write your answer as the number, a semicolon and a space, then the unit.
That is 122; mmHg
